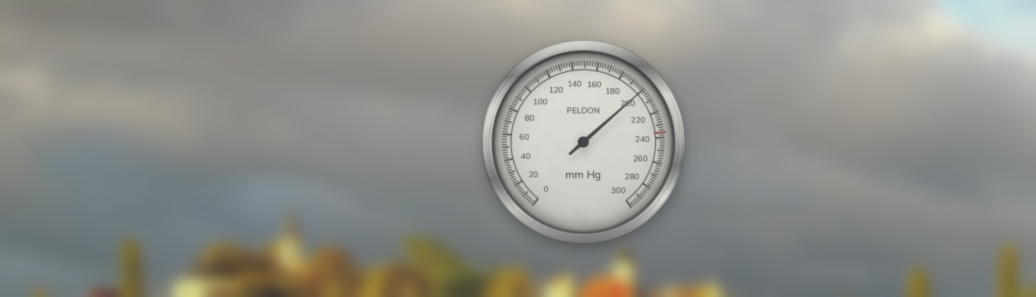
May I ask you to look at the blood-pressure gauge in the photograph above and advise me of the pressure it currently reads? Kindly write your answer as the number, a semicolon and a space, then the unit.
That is 200; mmHg
